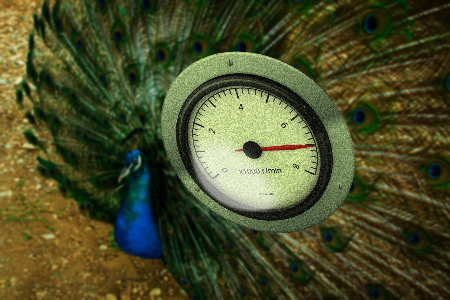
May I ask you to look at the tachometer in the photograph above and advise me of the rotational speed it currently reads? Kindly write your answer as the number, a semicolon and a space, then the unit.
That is 7000; rpm
